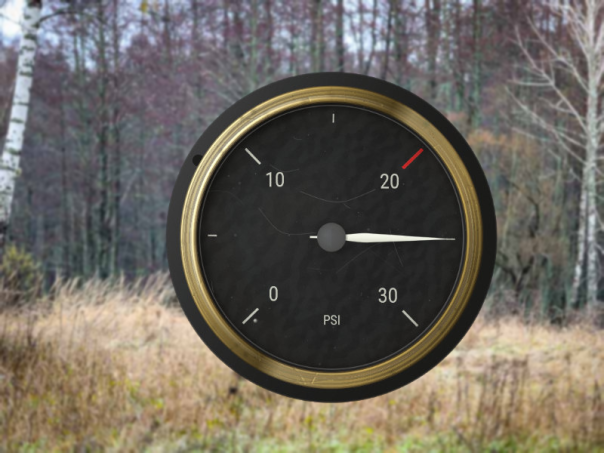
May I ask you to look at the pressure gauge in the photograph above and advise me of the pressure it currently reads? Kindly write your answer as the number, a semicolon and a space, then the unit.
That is 25; psi
